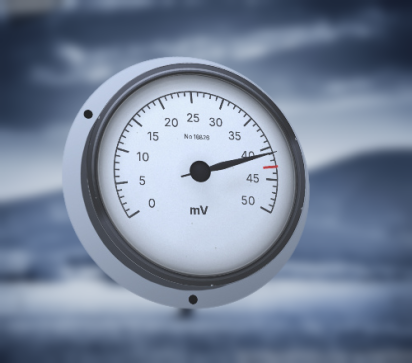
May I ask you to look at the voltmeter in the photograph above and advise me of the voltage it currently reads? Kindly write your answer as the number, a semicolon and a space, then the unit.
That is 41; mV
